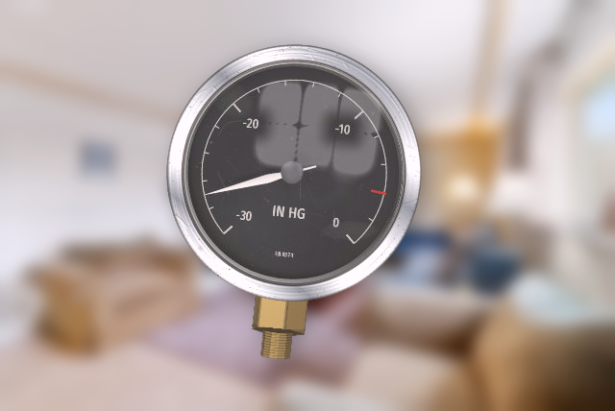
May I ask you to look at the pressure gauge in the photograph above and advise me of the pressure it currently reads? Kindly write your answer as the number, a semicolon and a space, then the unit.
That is -27; inHg
